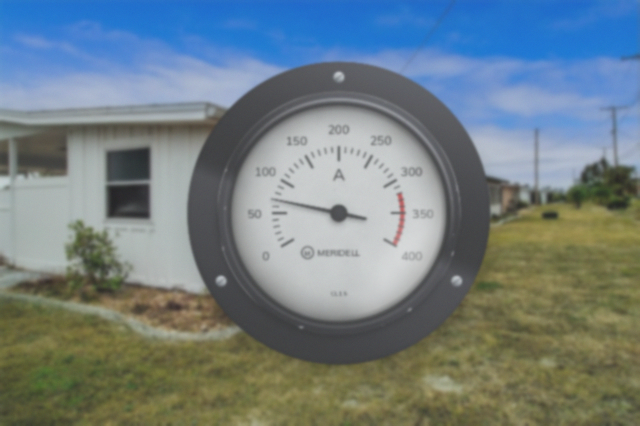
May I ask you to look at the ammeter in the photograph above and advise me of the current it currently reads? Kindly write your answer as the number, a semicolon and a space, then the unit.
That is 70; A
